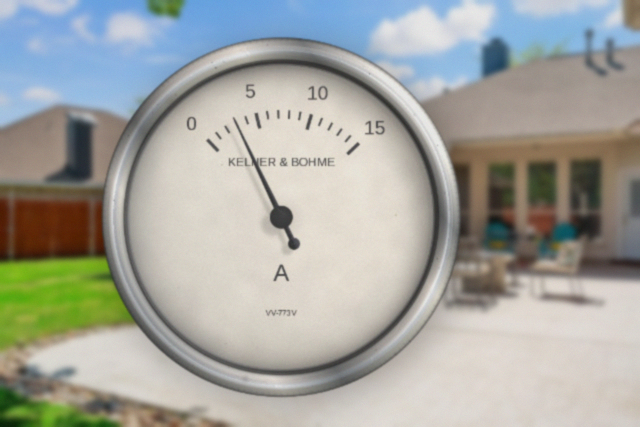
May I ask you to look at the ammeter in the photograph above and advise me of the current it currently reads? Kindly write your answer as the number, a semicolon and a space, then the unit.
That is 3; A
